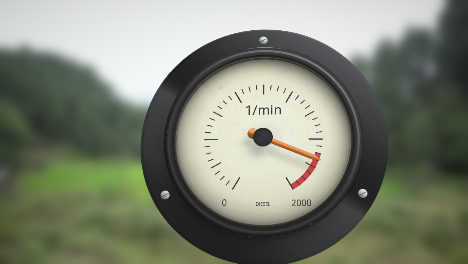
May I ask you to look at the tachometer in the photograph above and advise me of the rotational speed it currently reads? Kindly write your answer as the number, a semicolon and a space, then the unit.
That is 1750; rpm
